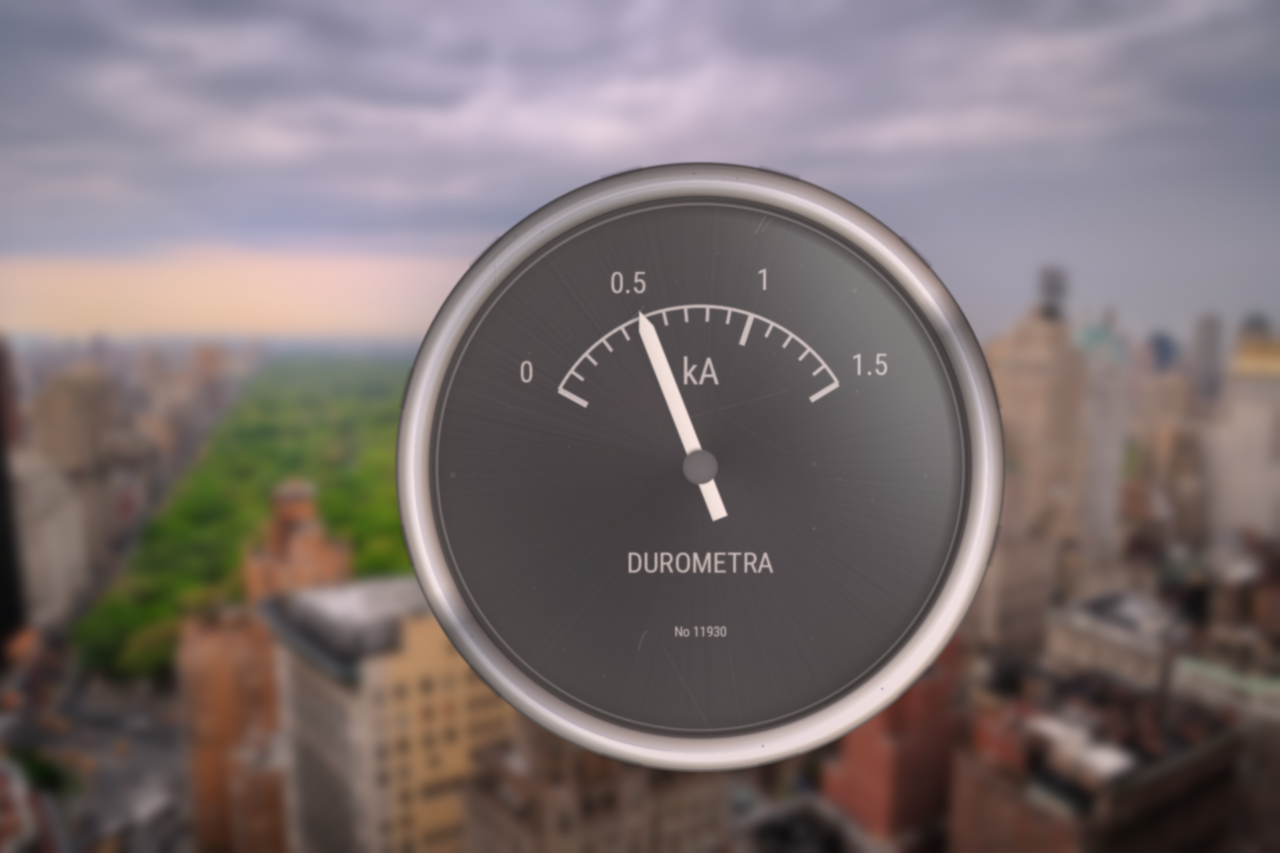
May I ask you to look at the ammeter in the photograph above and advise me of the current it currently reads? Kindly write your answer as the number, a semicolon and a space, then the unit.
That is 0.5; kA
